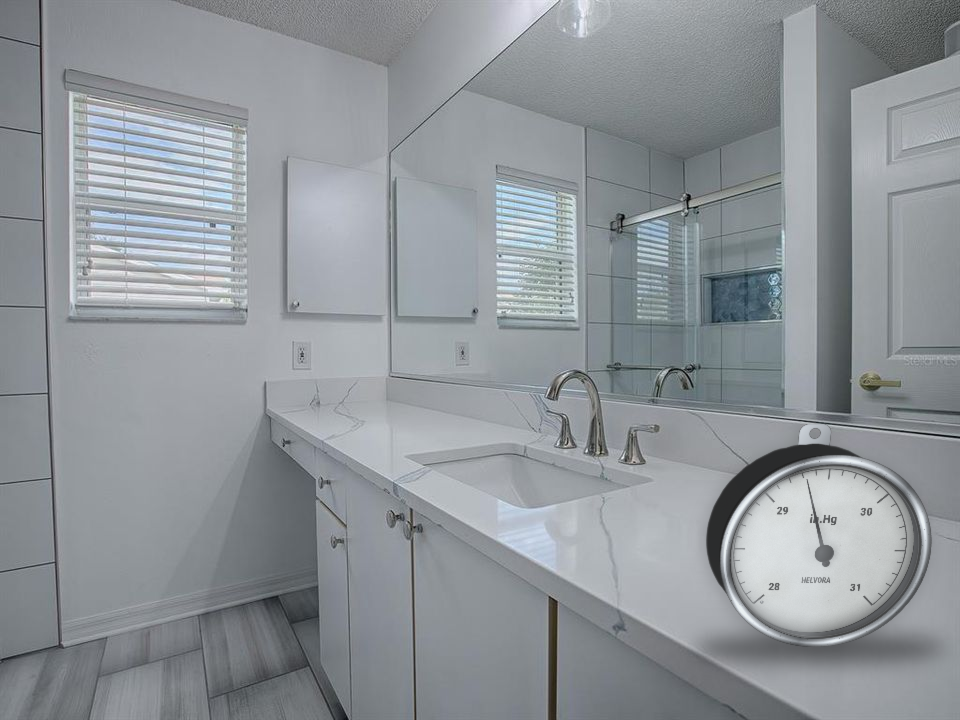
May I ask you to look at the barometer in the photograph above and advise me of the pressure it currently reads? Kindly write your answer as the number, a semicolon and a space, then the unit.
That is 29.3; inHg
